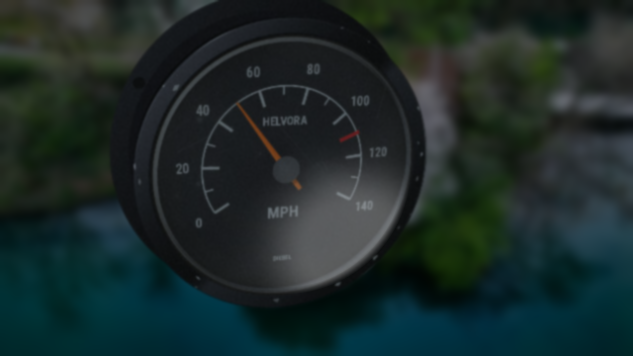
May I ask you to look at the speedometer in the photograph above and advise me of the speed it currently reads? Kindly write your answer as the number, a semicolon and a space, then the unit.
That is 50; mph
